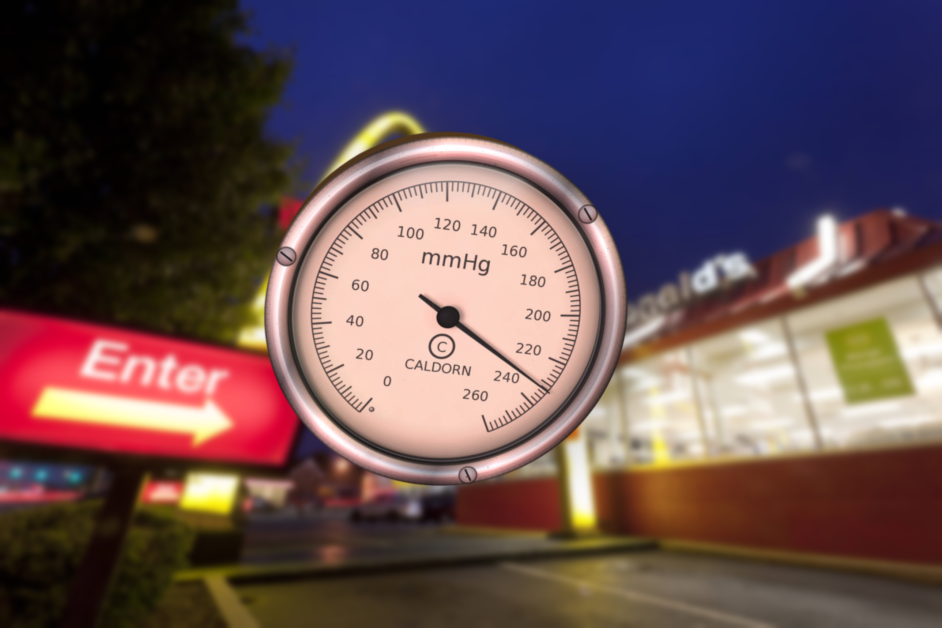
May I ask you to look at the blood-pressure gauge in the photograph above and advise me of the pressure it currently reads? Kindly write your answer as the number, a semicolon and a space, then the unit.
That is 232; mmHg
